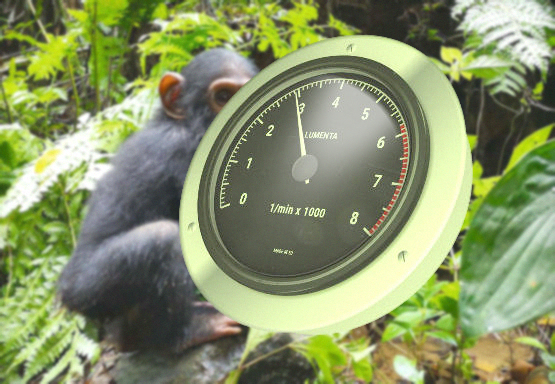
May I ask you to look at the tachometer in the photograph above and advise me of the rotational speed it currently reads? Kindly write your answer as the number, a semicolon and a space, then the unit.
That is 3000; rpm
